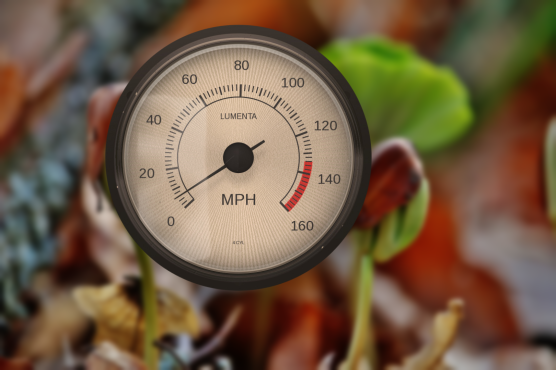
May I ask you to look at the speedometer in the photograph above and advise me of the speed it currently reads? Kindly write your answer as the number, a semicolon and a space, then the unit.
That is 6; mph
